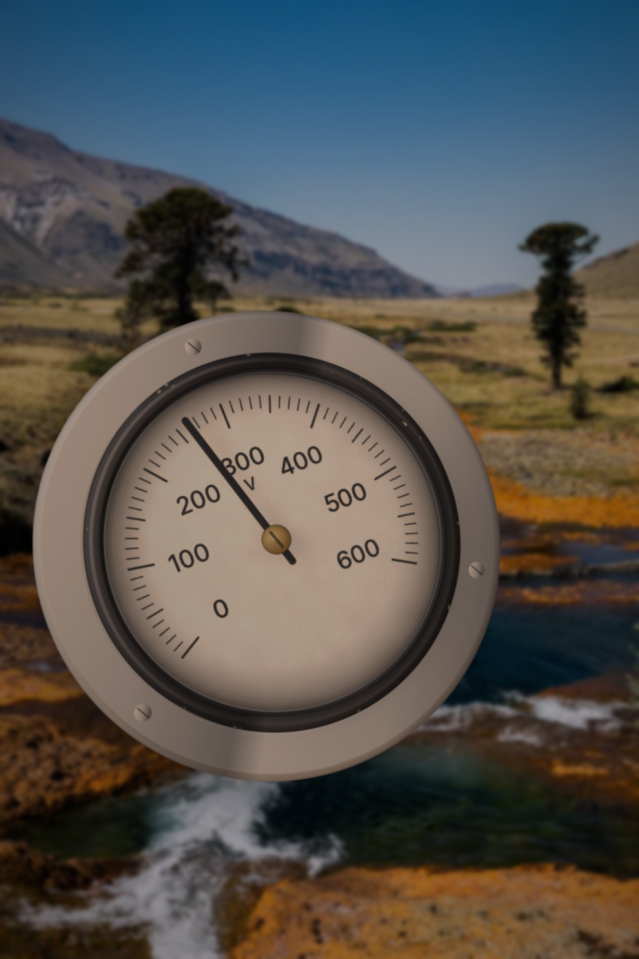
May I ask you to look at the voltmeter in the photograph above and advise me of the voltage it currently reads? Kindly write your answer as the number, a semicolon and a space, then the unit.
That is 260; V
